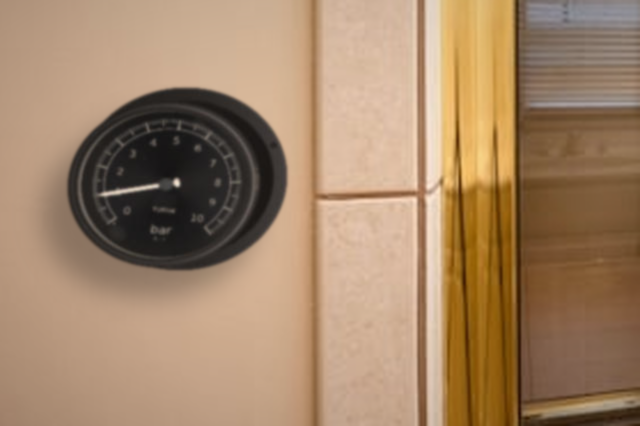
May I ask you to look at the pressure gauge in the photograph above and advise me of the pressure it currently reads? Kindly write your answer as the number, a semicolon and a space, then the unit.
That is 1; bar
